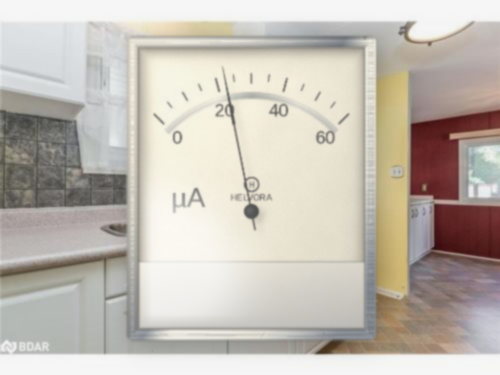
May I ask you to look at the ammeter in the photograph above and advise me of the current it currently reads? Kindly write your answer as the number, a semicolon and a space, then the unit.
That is 22.5; µA
